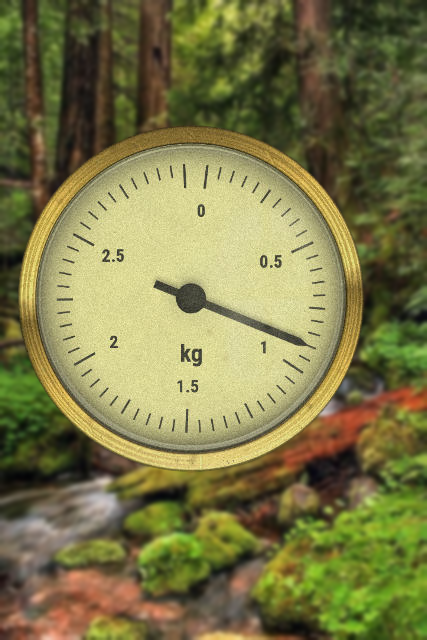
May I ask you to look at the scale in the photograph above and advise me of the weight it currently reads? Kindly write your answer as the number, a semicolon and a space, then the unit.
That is 0.9; kg
